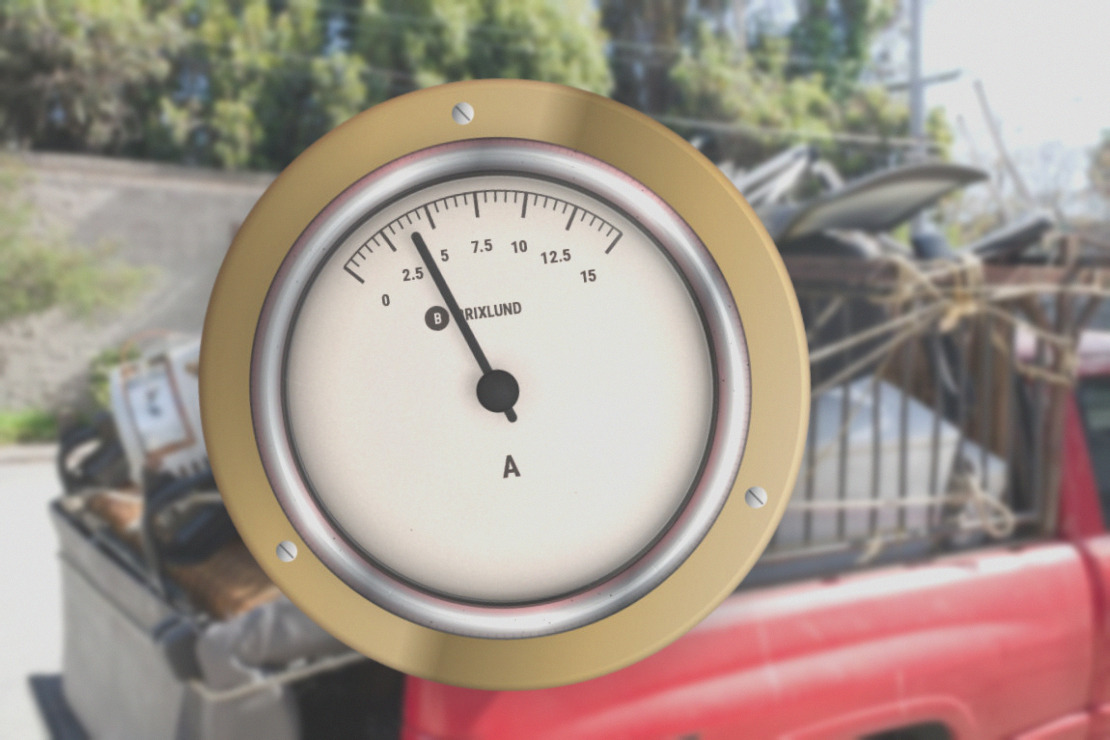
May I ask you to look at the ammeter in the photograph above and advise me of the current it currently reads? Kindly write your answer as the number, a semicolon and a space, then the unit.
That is 4; A
